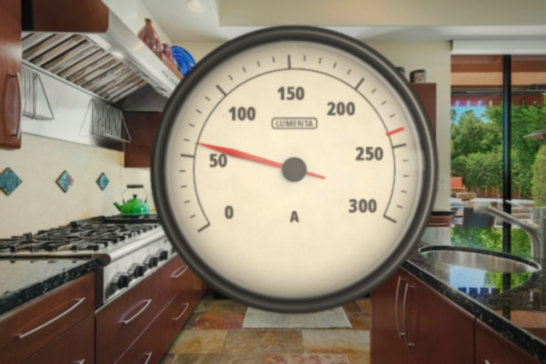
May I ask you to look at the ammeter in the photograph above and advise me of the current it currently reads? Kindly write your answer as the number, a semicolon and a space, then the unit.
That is 60; A
